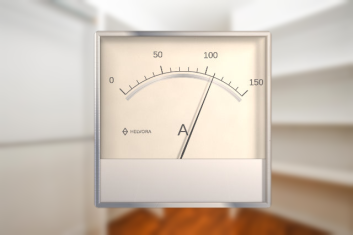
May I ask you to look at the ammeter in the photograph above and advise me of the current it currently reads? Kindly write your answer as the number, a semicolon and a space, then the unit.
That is 110; A
